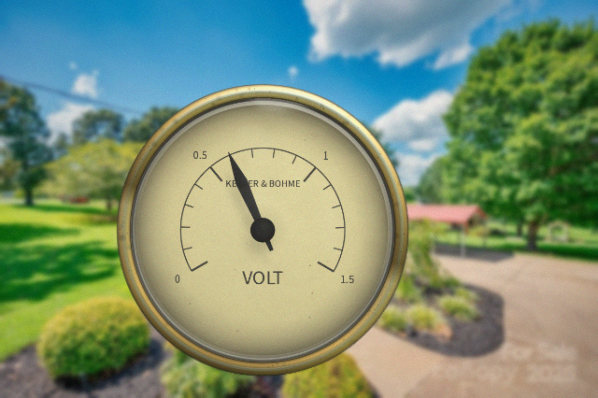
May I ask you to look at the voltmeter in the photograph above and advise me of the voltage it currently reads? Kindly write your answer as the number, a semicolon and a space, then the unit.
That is 0.6; V
